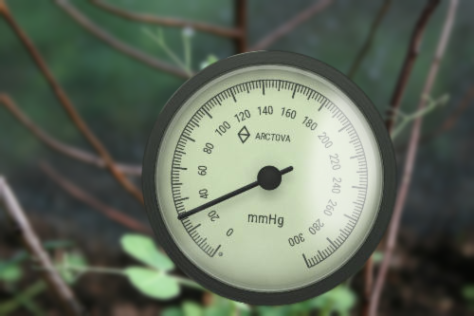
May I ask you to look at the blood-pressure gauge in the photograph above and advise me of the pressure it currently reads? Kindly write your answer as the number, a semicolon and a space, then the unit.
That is 30; mmHg
